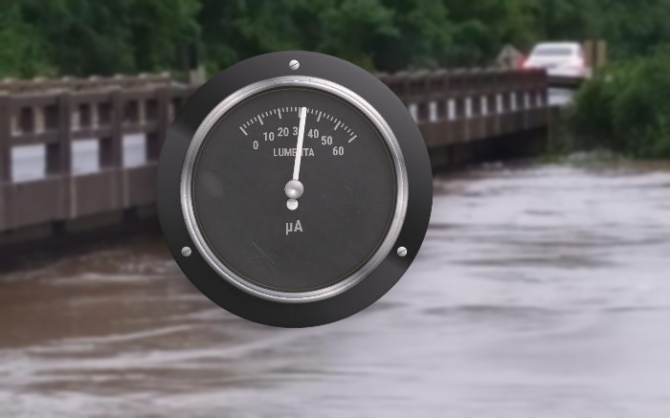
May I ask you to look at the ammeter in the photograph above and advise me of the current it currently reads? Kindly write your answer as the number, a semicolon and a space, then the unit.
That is 32; µA
